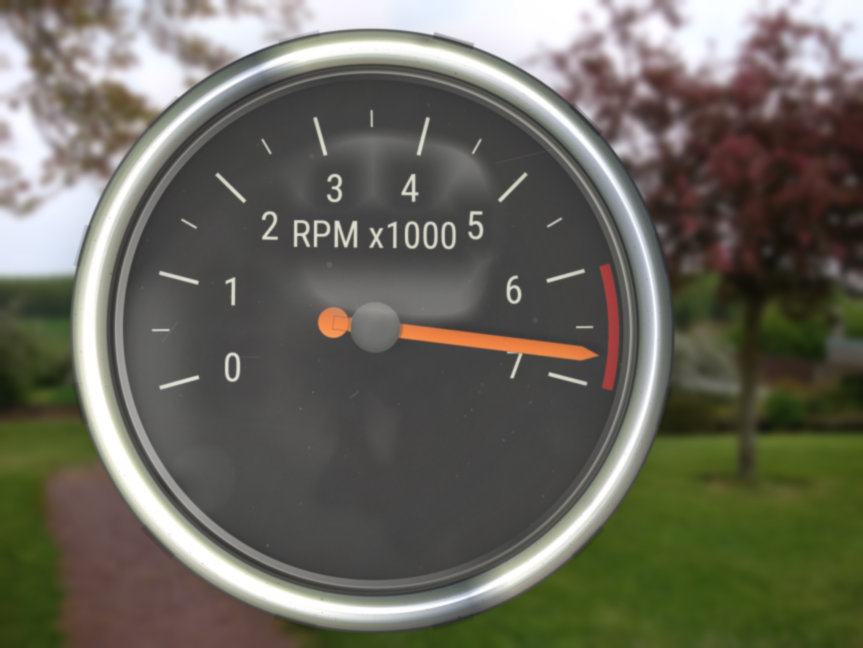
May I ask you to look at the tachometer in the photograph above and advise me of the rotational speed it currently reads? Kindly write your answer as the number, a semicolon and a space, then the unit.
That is 6750; rpm
